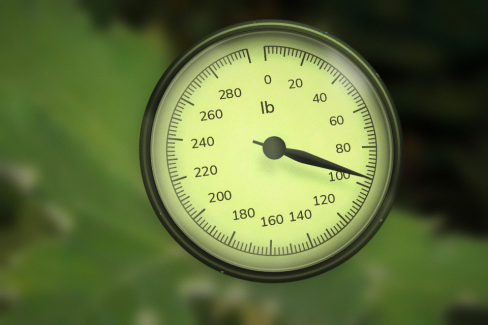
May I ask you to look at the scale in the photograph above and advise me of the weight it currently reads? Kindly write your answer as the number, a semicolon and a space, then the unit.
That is 96; lb
